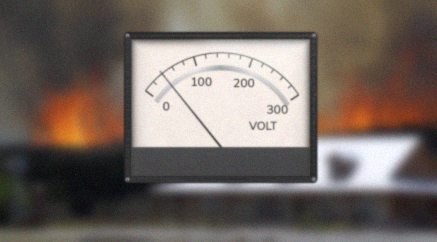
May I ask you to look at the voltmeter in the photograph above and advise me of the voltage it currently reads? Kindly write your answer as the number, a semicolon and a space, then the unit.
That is 40; V
